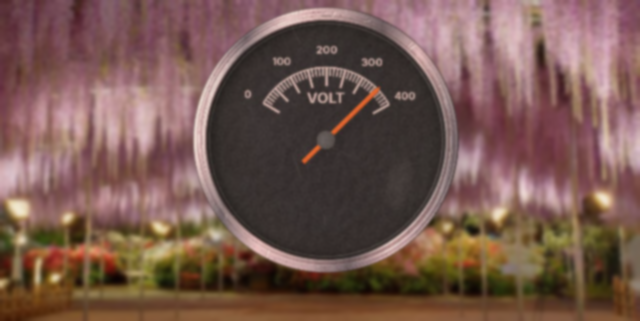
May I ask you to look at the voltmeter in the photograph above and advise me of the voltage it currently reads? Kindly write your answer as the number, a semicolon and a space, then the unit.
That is 350; V
